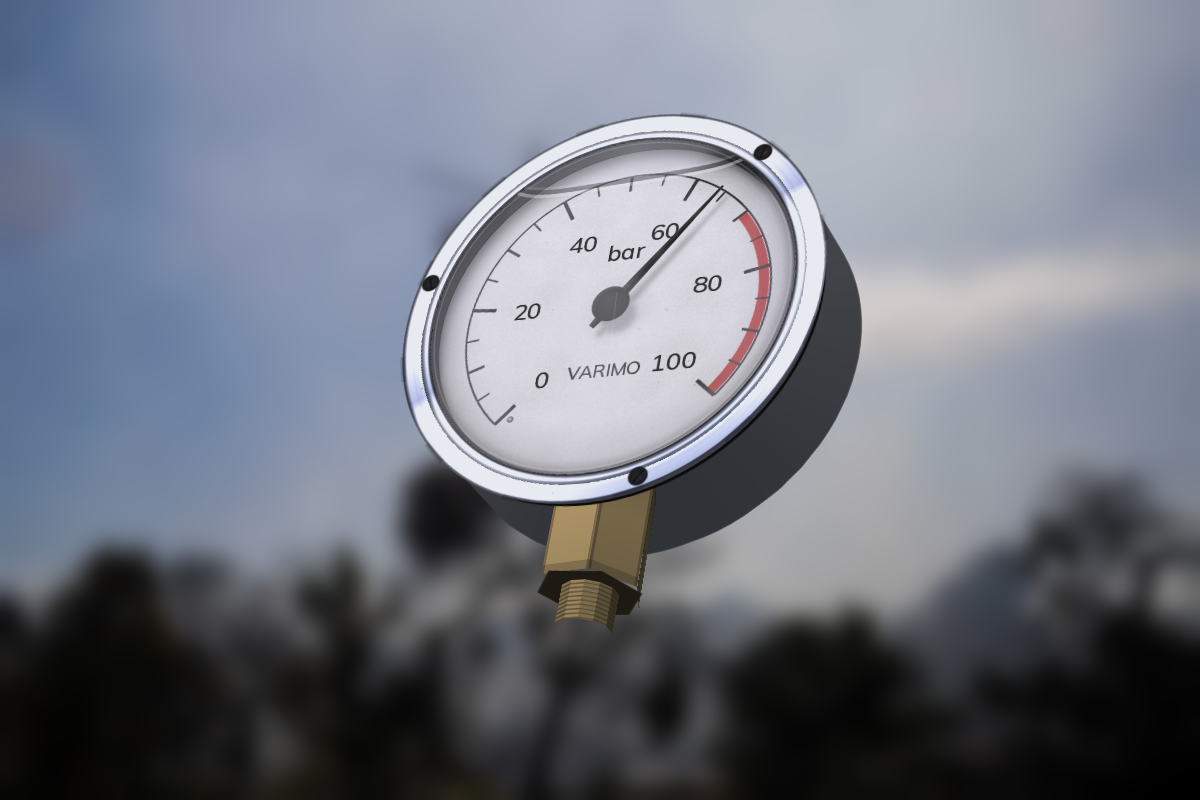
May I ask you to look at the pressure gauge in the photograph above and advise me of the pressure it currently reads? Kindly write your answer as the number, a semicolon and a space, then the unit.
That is 65; bar
